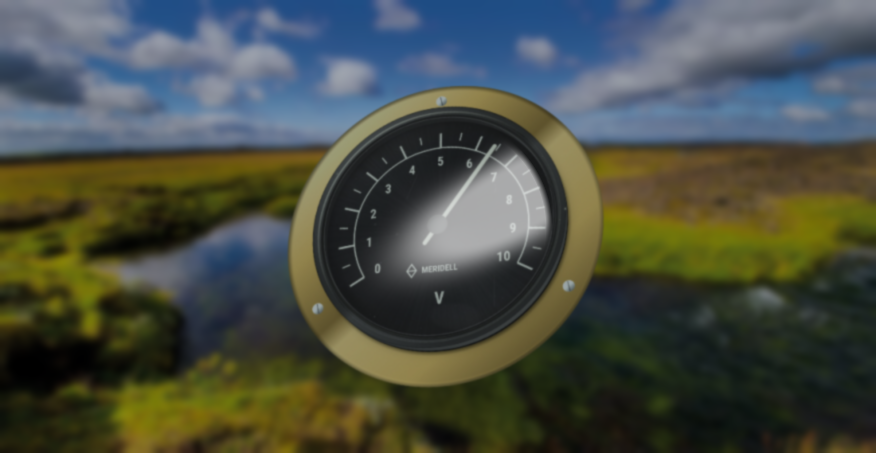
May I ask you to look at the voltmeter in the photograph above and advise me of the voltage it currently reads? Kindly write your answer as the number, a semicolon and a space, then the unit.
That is 6.5; V
